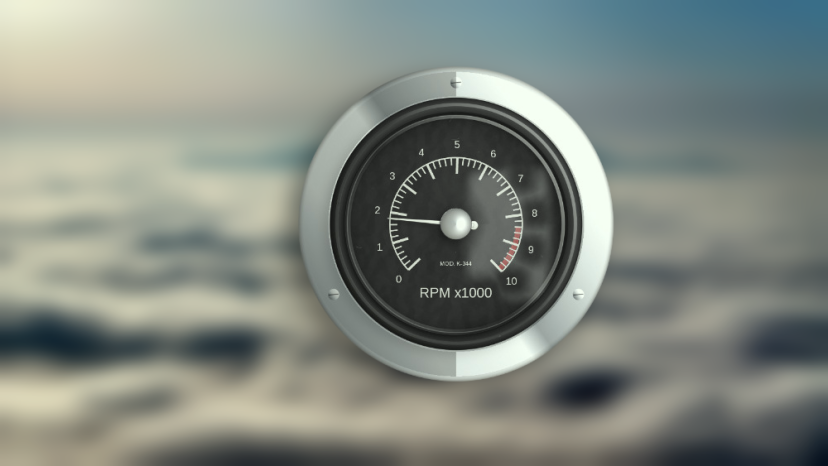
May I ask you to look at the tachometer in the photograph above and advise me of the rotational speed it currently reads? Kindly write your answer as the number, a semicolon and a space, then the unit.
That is 1800; rpm
